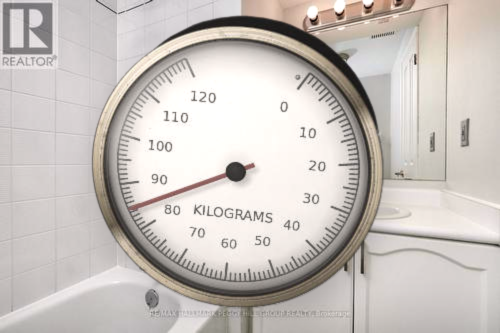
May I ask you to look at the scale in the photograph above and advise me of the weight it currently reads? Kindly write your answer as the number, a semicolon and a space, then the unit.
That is 85; kg
